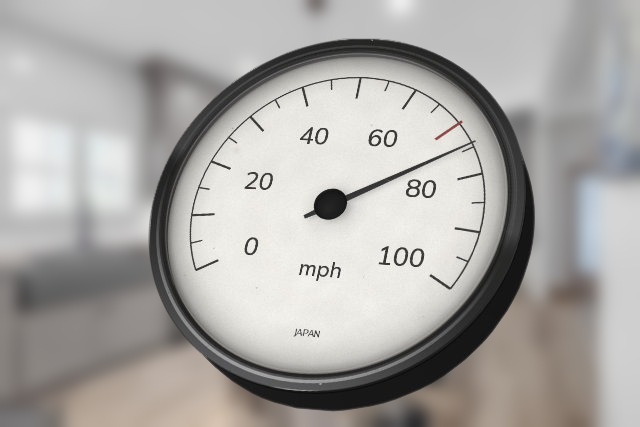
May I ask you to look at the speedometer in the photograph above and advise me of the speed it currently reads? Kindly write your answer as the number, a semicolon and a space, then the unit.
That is 75; mph
